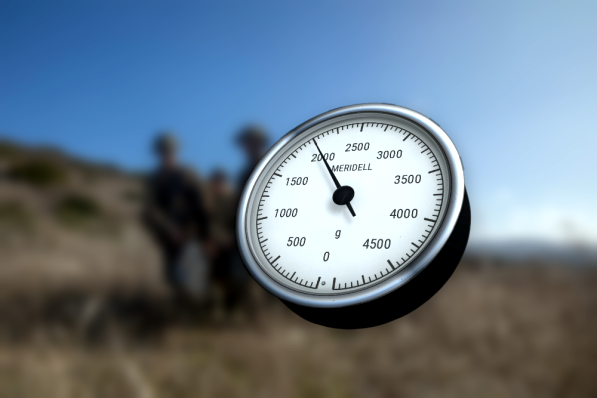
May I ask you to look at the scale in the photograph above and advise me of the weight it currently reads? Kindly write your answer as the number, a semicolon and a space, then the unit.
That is 2000; g
